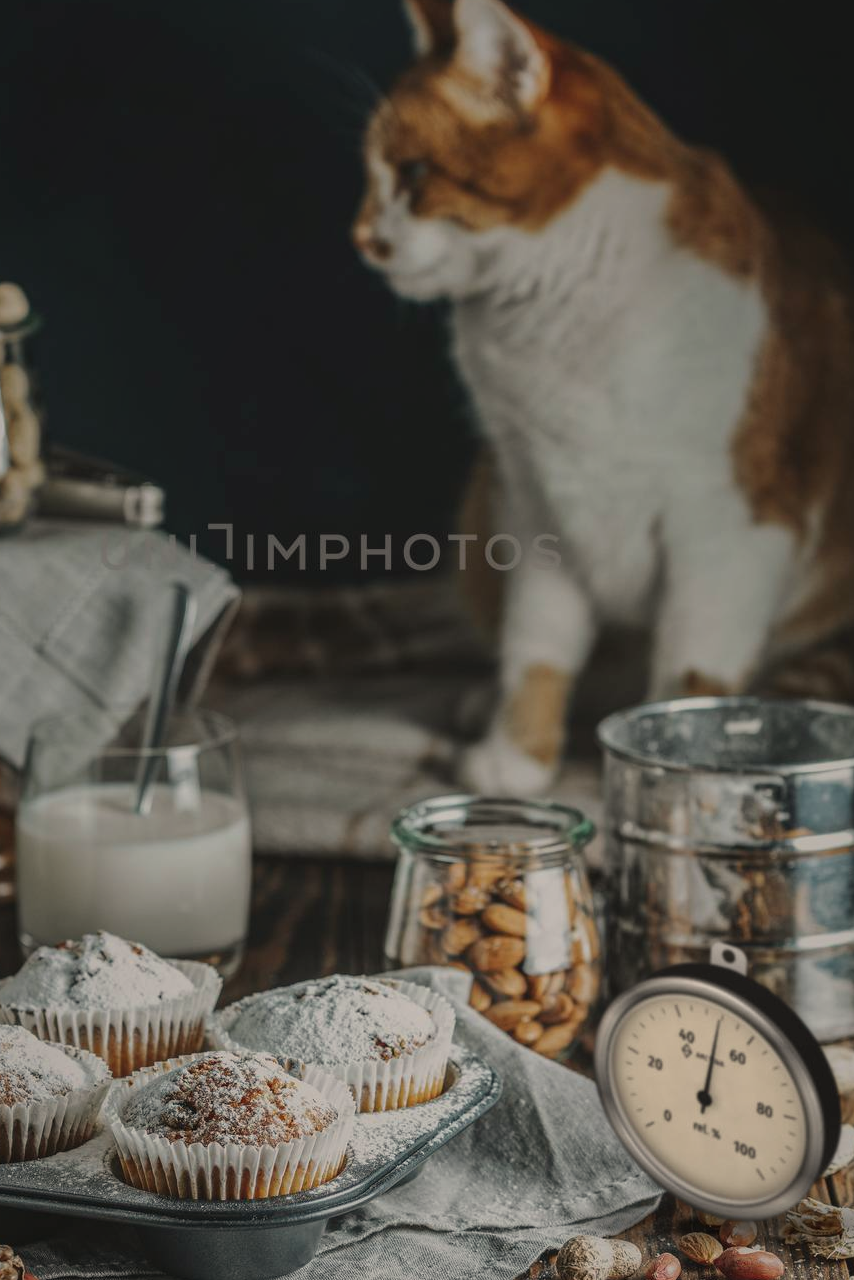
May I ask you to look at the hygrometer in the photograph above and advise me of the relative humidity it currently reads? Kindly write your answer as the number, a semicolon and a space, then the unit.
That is 52; %
